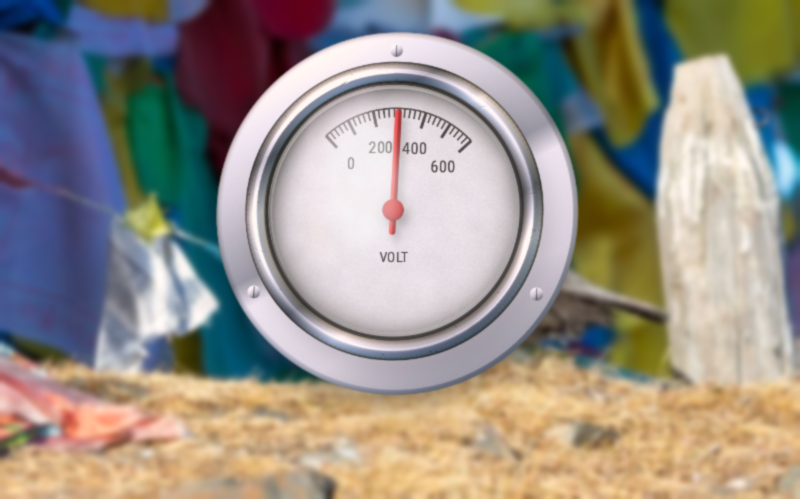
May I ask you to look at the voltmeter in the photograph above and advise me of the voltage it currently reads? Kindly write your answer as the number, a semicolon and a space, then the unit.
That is 300; V
